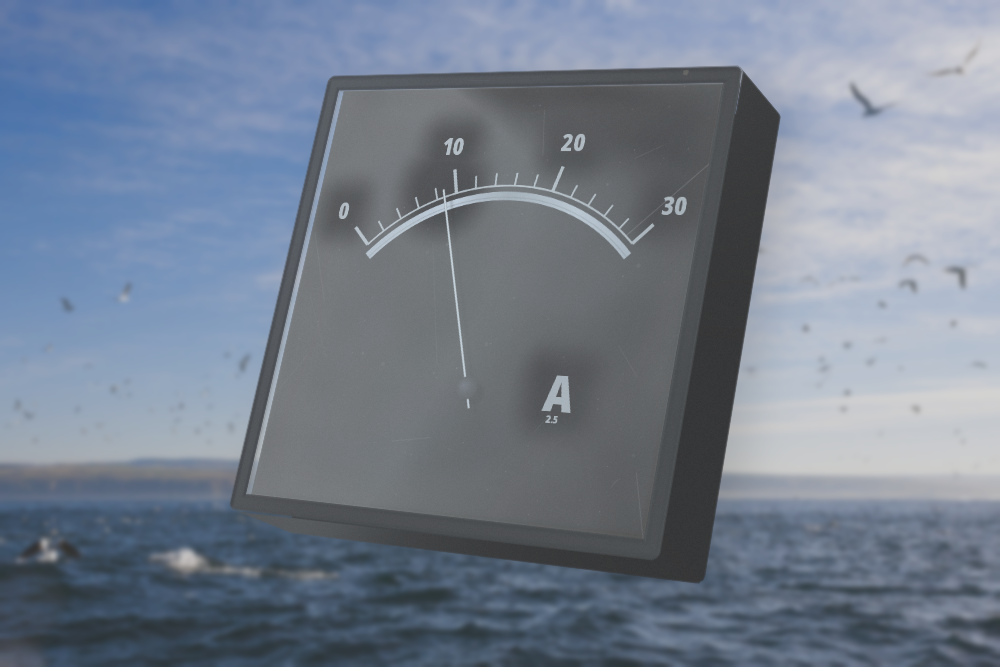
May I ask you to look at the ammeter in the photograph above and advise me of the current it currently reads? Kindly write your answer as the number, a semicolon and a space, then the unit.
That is 9; A
